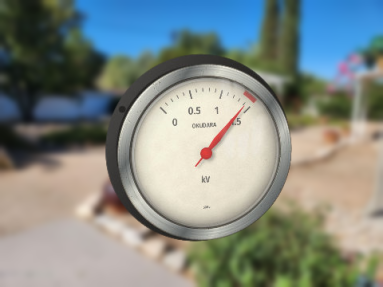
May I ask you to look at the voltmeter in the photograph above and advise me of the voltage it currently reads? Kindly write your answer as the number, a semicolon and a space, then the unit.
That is 1.4; kV
